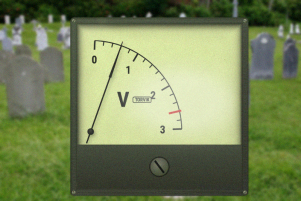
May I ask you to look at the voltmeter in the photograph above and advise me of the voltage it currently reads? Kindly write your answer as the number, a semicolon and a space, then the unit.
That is 0.6; V
